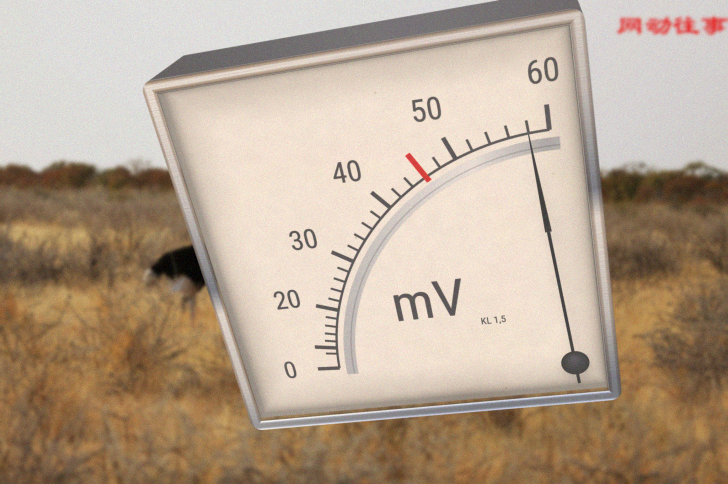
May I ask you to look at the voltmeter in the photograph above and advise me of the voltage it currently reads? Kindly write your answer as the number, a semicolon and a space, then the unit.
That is 58; mV
